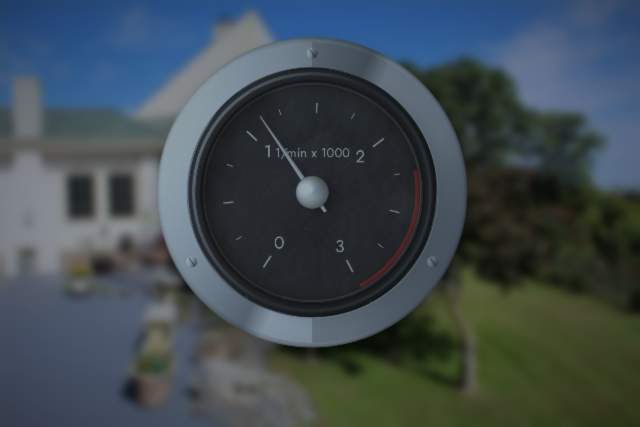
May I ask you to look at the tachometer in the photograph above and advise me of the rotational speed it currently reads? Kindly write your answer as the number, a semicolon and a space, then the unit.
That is 1125; rpm
